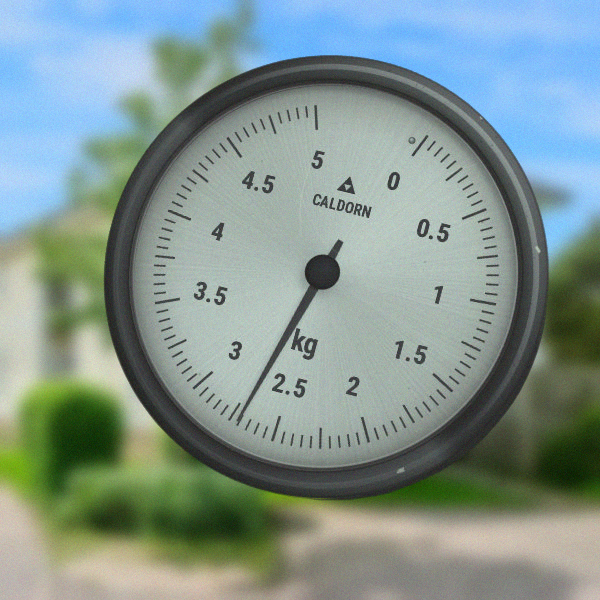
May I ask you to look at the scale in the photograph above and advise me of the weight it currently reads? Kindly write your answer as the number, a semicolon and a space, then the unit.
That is 2.7; kg
